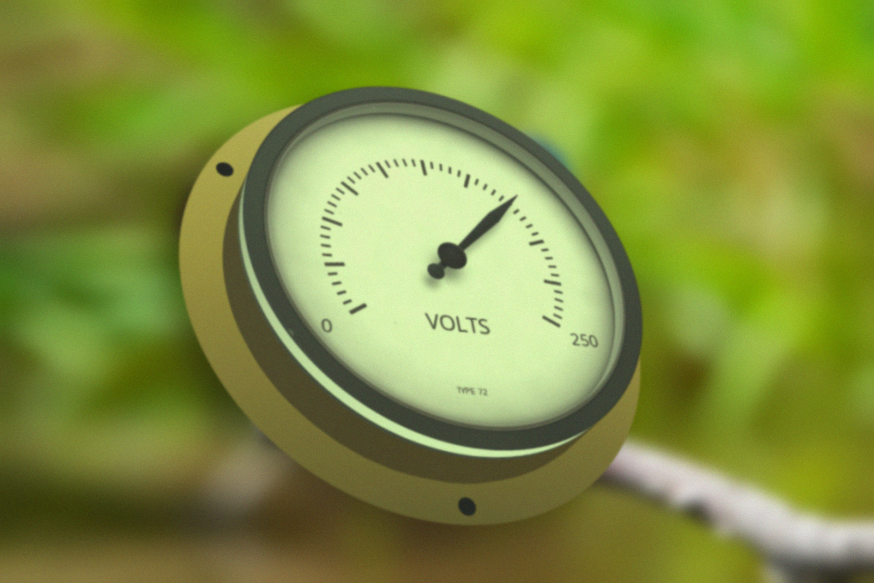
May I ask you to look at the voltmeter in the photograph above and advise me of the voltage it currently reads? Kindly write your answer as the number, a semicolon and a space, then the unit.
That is 175; V
